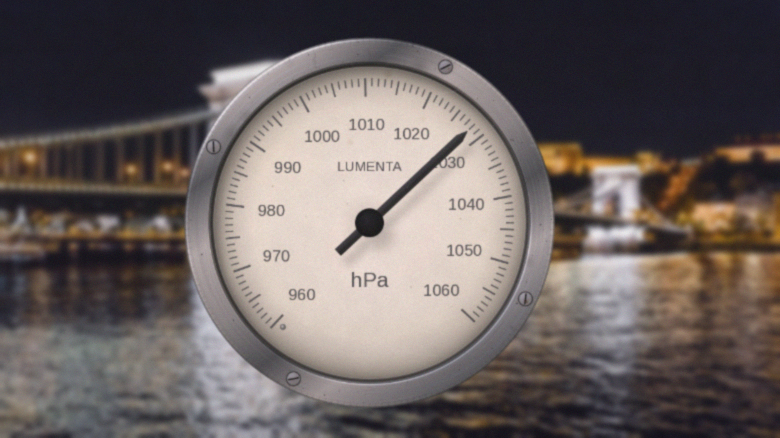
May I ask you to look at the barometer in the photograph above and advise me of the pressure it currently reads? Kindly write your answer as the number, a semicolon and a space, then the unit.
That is 1028; hPa
